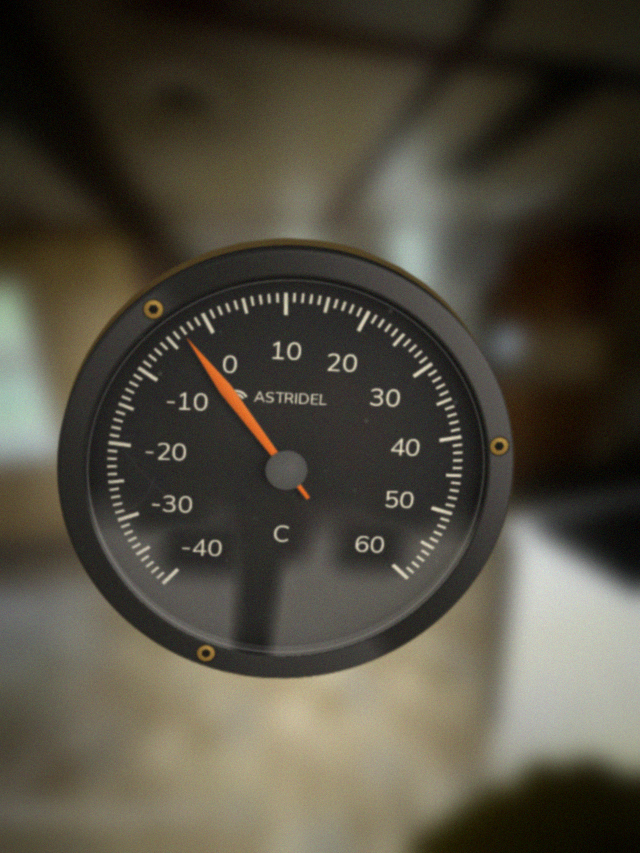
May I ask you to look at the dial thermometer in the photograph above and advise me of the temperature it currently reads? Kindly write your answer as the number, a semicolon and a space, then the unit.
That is -3; °C
